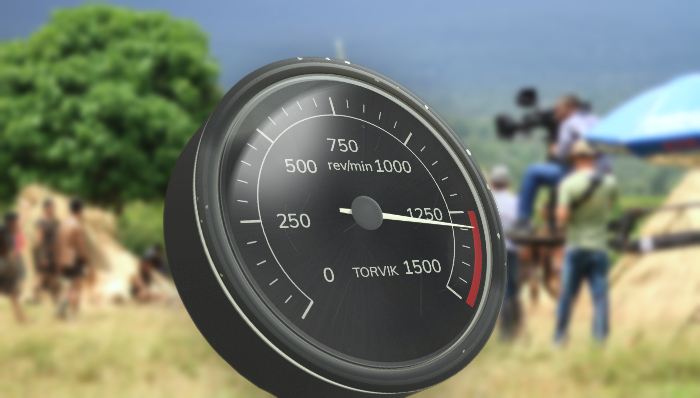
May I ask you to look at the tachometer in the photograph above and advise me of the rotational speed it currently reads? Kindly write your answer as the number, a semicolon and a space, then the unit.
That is 1300; rpm
